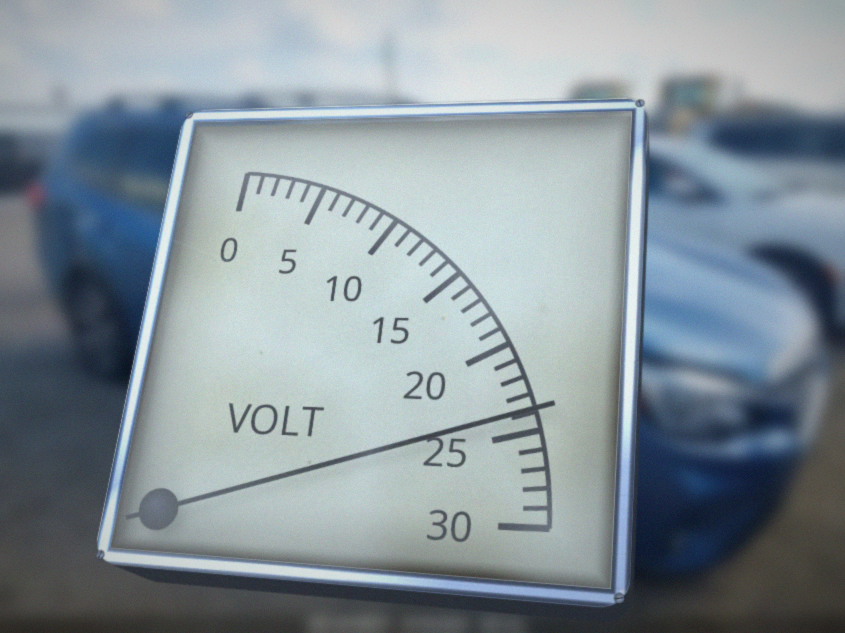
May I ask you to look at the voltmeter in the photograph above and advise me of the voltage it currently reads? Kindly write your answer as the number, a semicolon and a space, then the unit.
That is 24; V
